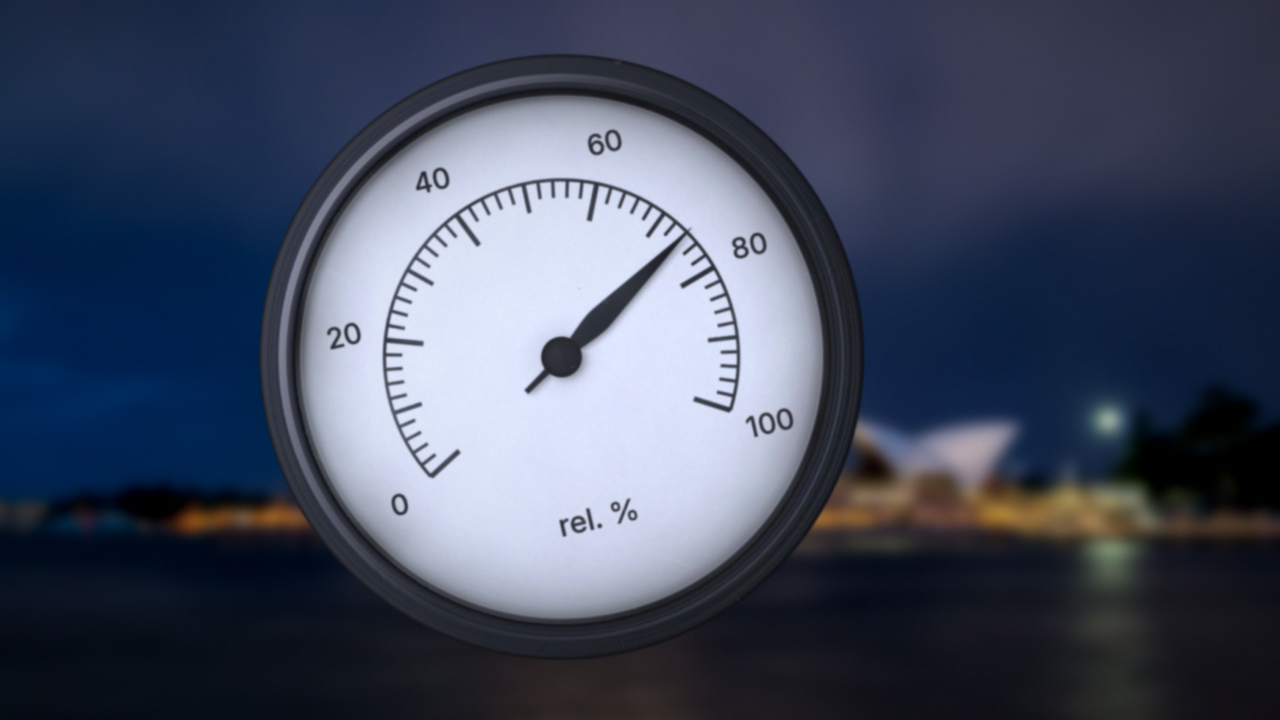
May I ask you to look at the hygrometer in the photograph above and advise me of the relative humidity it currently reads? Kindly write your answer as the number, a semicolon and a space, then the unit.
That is 74; %
